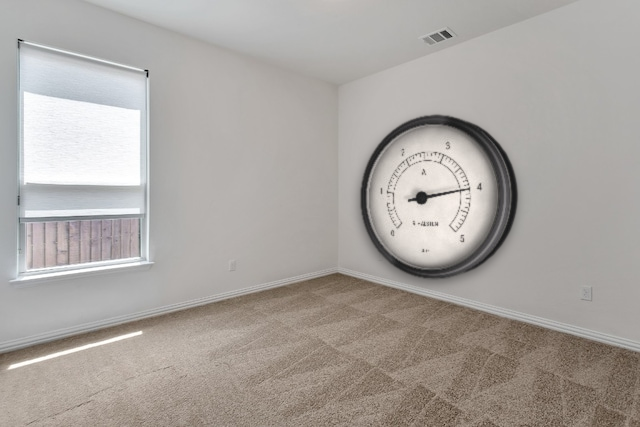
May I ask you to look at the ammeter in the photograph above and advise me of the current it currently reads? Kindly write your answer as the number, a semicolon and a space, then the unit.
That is 4; A
